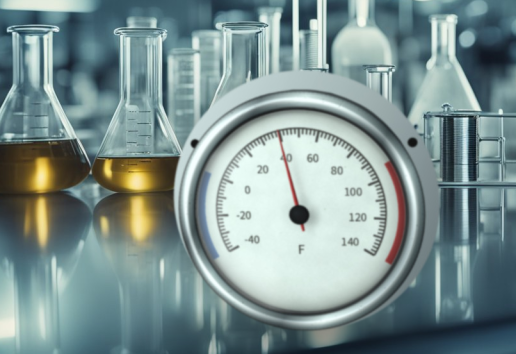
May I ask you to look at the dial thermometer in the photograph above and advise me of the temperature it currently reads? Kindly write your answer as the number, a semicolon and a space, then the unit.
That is 40; °F
